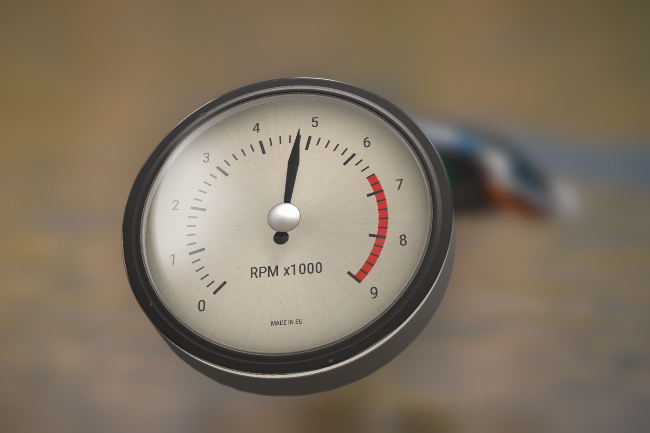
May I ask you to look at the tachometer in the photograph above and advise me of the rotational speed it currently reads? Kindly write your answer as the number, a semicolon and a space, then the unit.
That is 4800; rpm
